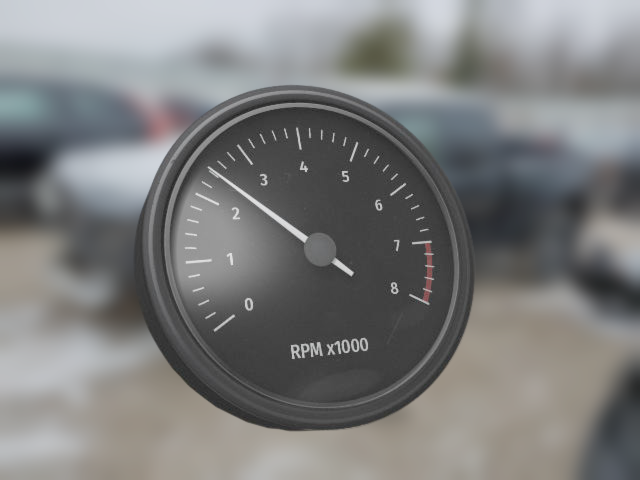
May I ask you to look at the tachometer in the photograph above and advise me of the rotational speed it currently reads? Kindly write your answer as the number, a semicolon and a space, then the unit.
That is 2400; rpm
